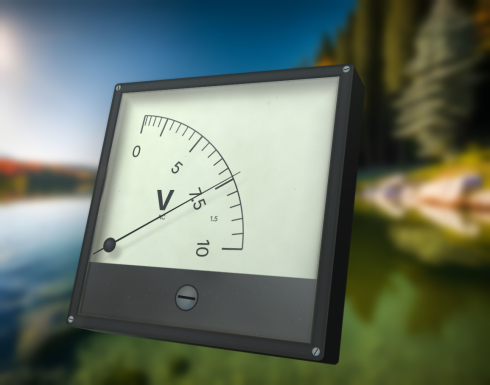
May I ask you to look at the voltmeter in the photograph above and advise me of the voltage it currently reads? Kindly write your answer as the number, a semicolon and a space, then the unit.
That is 7.5; V
